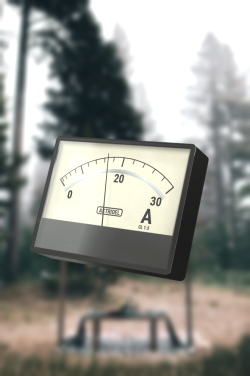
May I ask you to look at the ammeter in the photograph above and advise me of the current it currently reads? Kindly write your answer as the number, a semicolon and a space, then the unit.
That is 17; A
